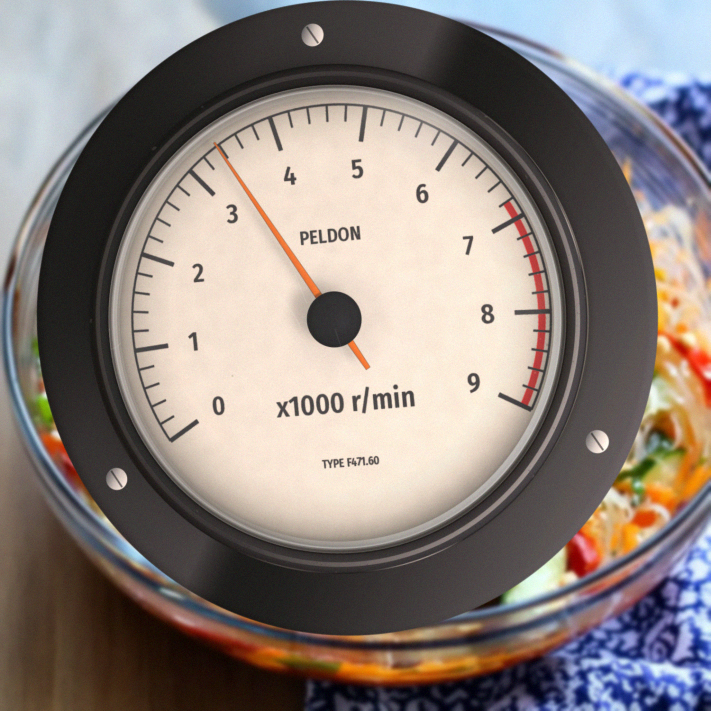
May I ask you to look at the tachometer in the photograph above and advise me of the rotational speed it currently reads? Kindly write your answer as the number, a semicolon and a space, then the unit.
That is 3400; rpm
